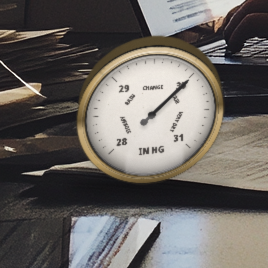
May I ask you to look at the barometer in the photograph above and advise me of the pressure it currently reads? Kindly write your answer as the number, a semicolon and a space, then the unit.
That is 30; inHg
